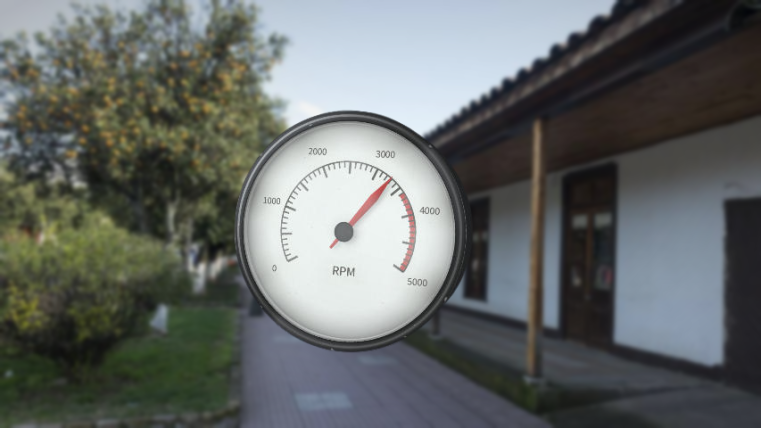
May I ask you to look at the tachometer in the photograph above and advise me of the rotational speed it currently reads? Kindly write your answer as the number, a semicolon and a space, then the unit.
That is 3300; rpm
